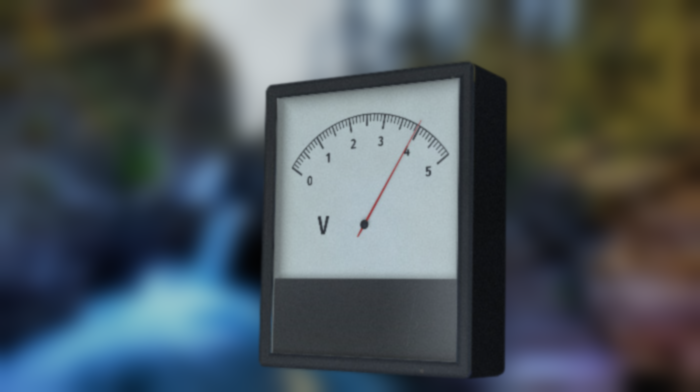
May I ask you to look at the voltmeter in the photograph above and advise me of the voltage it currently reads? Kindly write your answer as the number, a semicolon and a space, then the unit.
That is 4; V
